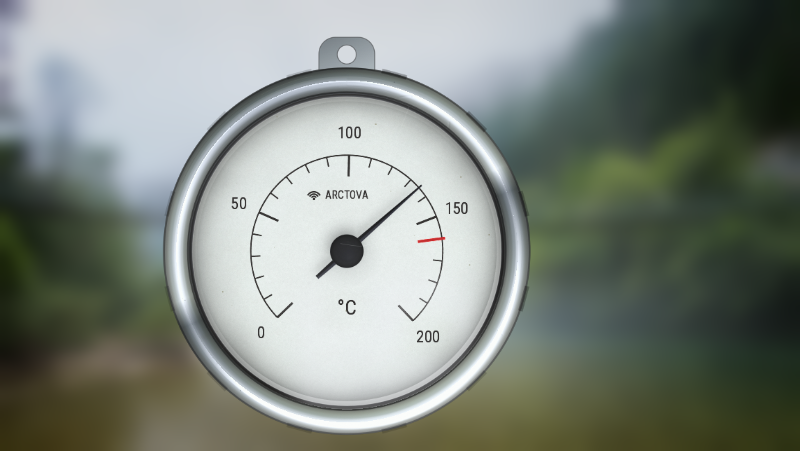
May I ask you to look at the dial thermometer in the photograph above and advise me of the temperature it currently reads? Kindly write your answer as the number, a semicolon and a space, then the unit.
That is 135; °C
